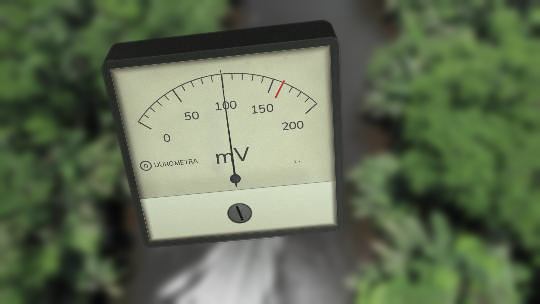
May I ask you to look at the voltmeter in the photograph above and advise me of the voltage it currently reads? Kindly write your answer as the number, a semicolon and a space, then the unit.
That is 100; mV
